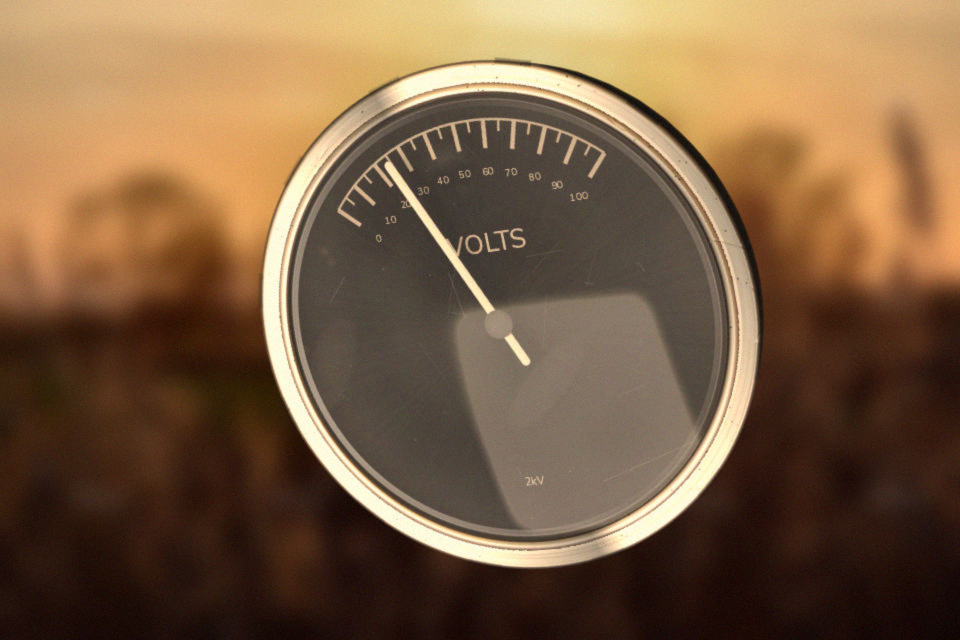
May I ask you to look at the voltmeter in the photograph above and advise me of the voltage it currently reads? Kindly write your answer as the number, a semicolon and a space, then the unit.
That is 25; V
